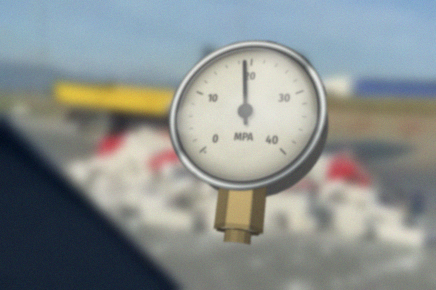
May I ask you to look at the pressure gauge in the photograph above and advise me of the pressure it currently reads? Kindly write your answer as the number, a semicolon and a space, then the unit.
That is 19; MPa
